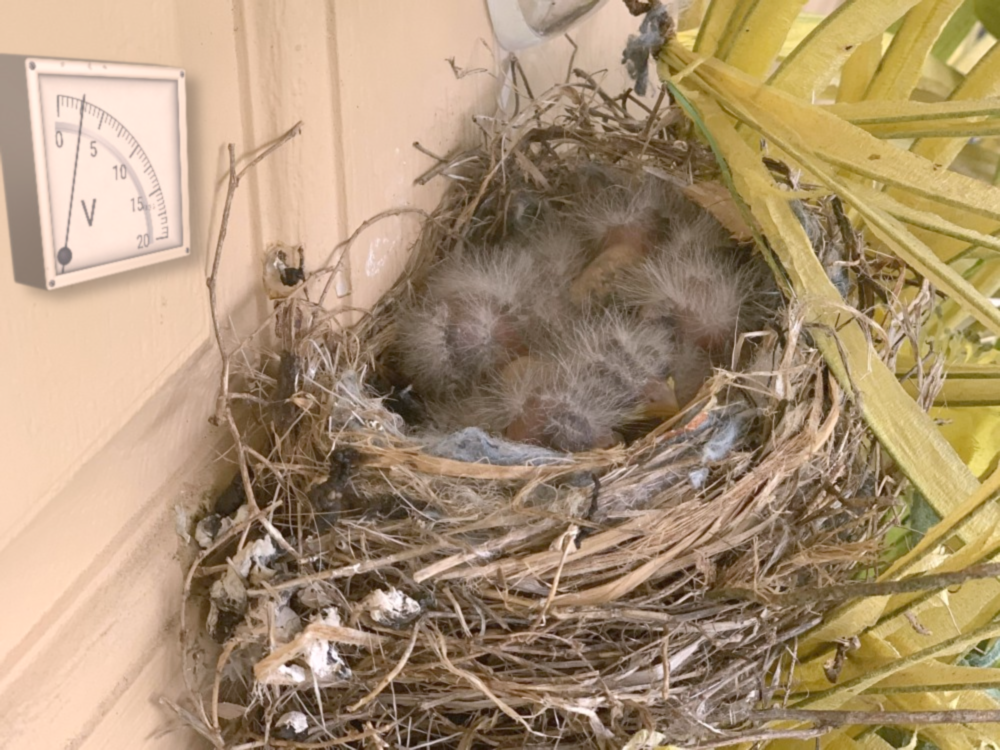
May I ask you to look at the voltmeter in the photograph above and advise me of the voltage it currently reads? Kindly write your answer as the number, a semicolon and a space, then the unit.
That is 2.5; V
